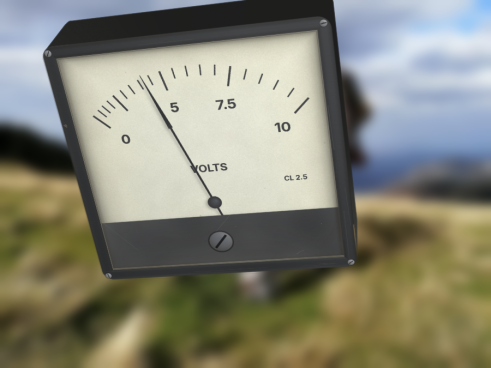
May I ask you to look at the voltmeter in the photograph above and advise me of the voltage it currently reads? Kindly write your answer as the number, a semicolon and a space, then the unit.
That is 4.25; V
